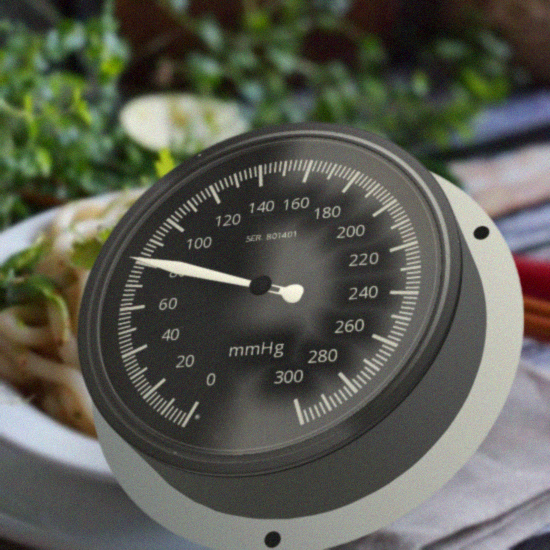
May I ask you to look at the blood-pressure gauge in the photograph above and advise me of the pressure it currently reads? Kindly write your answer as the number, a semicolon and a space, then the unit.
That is 80; mmHg
